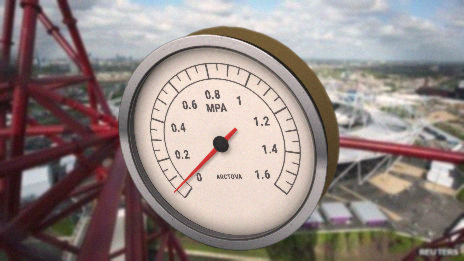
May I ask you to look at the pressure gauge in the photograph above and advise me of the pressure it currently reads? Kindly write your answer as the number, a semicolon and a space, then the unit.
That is 0.05; MPa
